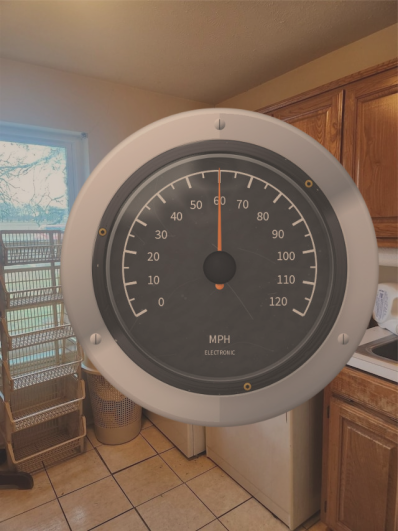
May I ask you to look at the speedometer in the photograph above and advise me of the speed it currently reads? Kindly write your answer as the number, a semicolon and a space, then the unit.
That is 60; mph
